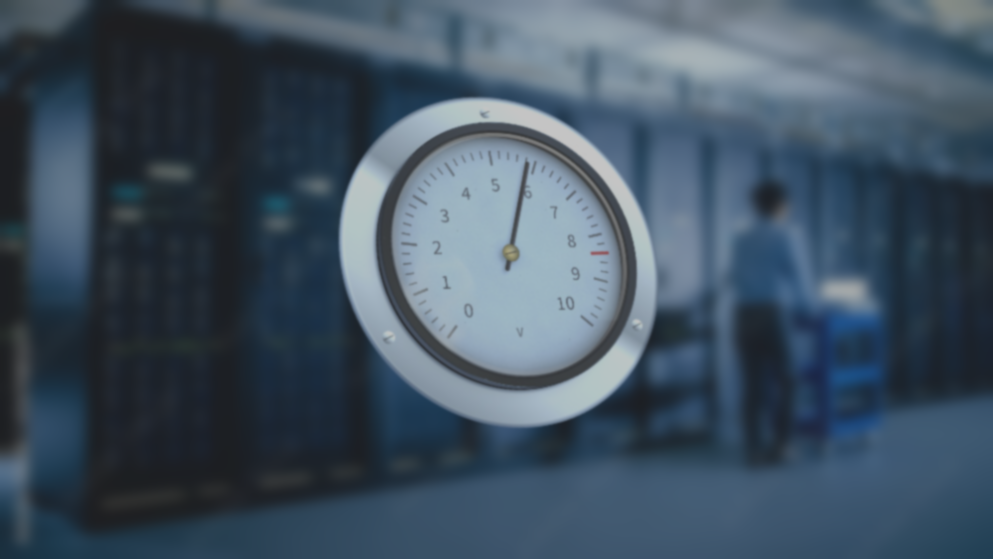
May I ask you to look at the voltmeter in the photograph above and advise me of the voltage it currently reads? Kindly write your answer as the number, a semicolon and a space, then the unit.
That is 5.8; V
